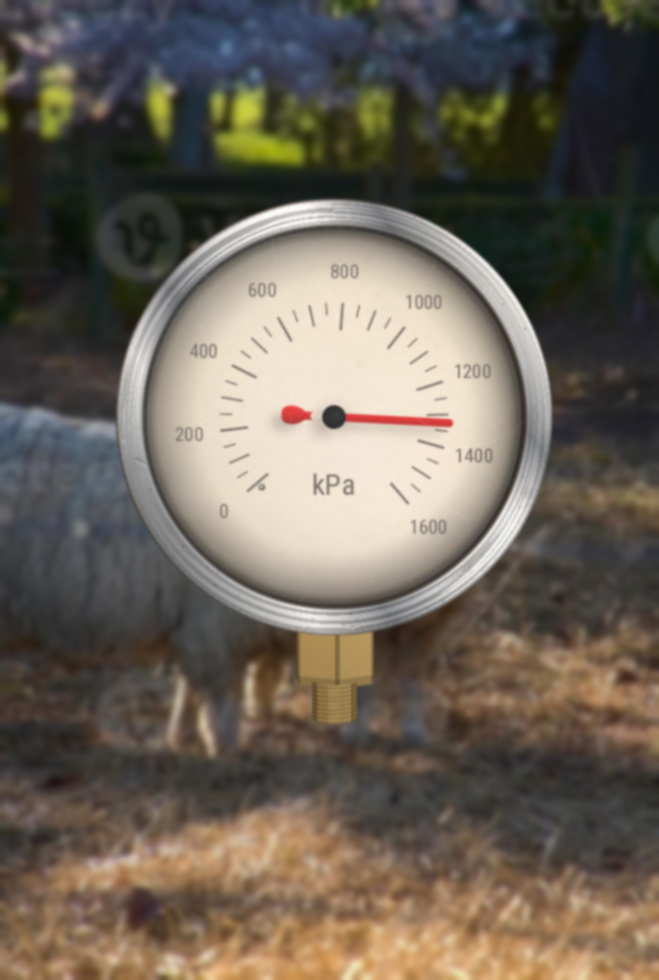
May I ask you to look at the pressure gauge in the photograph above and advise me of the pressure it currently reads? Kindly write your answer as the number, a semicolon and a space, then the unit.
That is 1325; kPa
